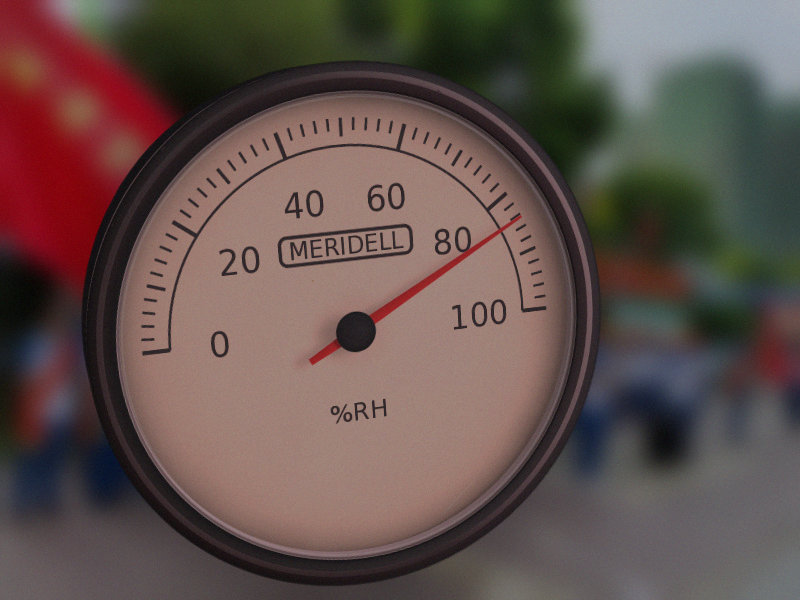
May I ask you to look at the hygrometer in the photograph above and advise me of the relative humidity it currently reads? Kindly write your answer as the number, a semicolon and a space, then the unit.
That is 84; %
